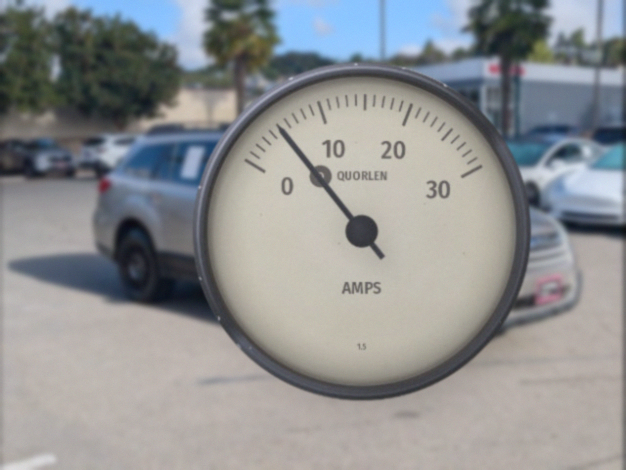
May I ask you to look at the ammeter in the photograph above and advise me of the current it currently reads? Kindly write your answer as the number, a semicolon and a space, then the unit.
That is 5; A
